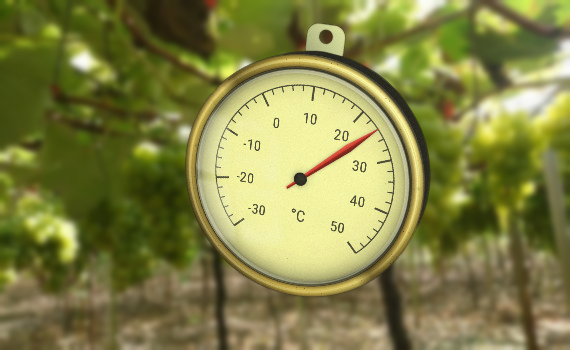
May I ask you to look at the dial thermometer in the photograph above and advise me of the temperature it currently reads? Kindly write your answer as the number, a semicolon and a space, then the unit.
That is 24; °C
